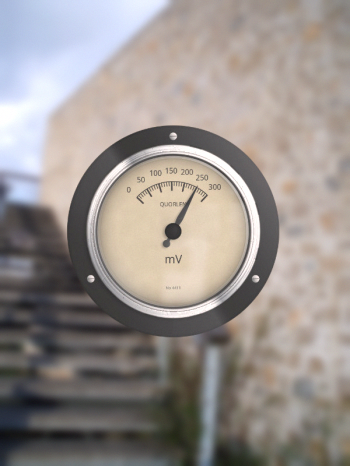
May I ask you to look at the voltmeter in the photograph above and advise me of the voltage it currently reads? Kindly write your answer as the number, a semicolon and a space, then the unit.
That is 250; mV
